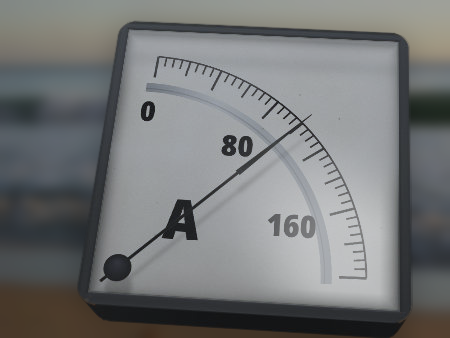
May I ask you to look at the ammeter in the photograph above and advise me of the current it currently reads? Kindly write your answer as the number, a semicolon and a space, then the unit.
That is 100; A
